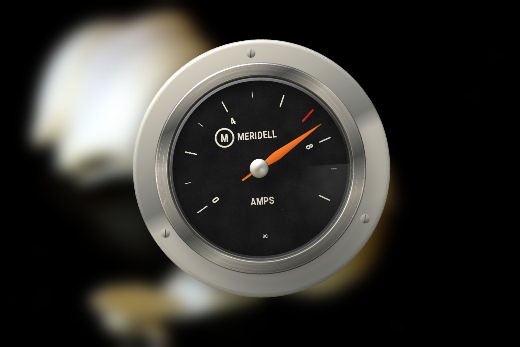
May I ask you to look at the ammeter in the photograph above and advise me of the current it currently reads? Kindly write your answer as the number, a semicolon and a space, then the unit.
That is 7.5; A
